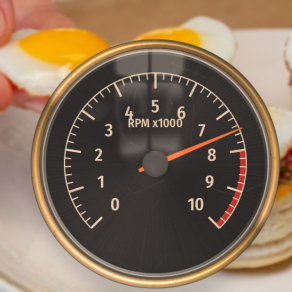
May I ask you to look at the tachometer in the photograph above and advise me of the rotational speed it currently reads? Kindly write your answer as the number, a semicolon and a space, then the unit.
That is 7500; rpm
